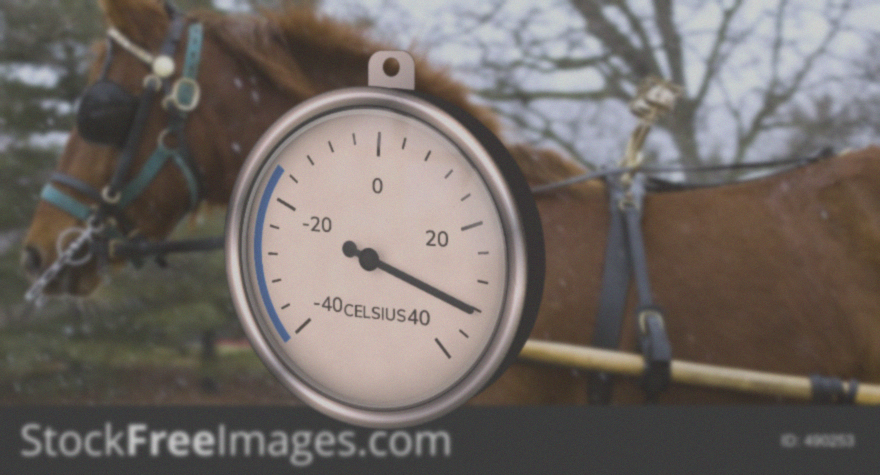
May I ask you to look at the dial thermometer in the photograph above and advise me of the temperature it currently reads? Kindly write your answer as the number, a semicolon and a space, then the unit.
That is 32; °C
